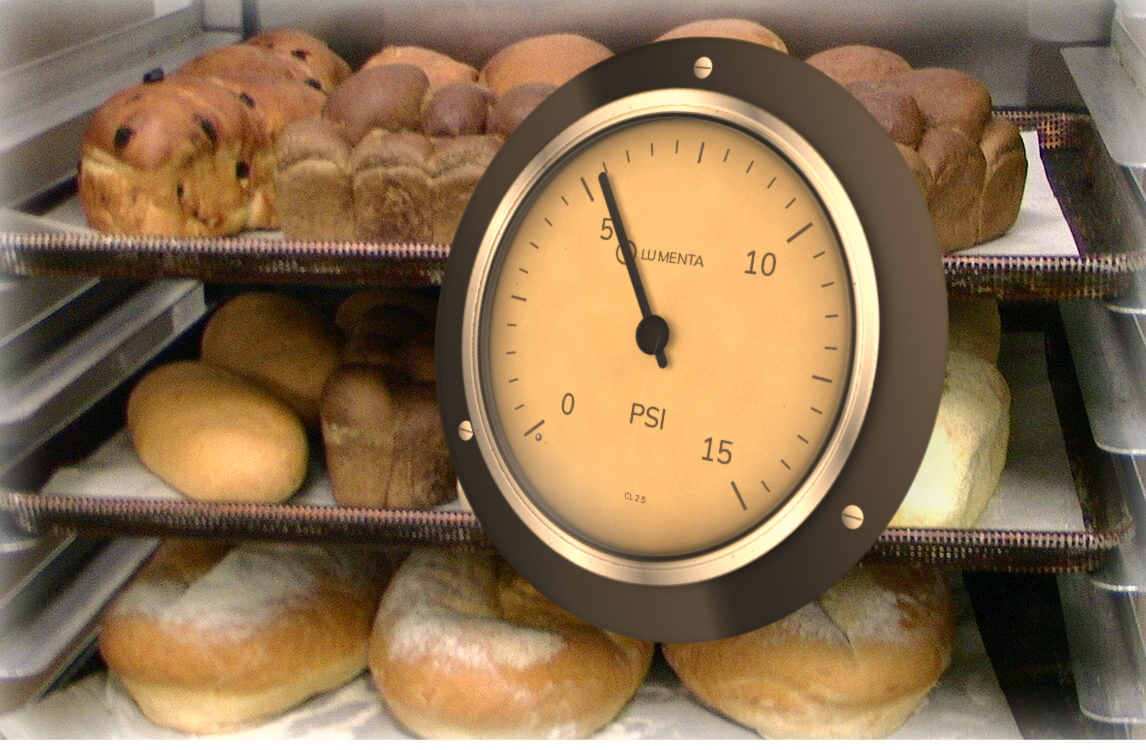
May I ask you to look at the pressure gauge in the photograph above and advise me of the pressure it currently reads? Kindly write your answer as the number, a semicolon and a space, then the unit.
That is 5.5; psi
